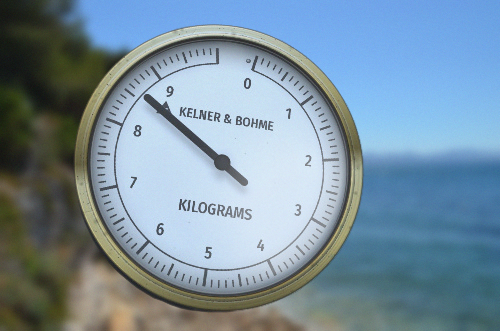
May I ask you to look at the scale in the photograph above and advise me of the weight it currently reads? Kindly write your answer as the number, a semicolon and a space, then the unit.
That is 8.6; kg
